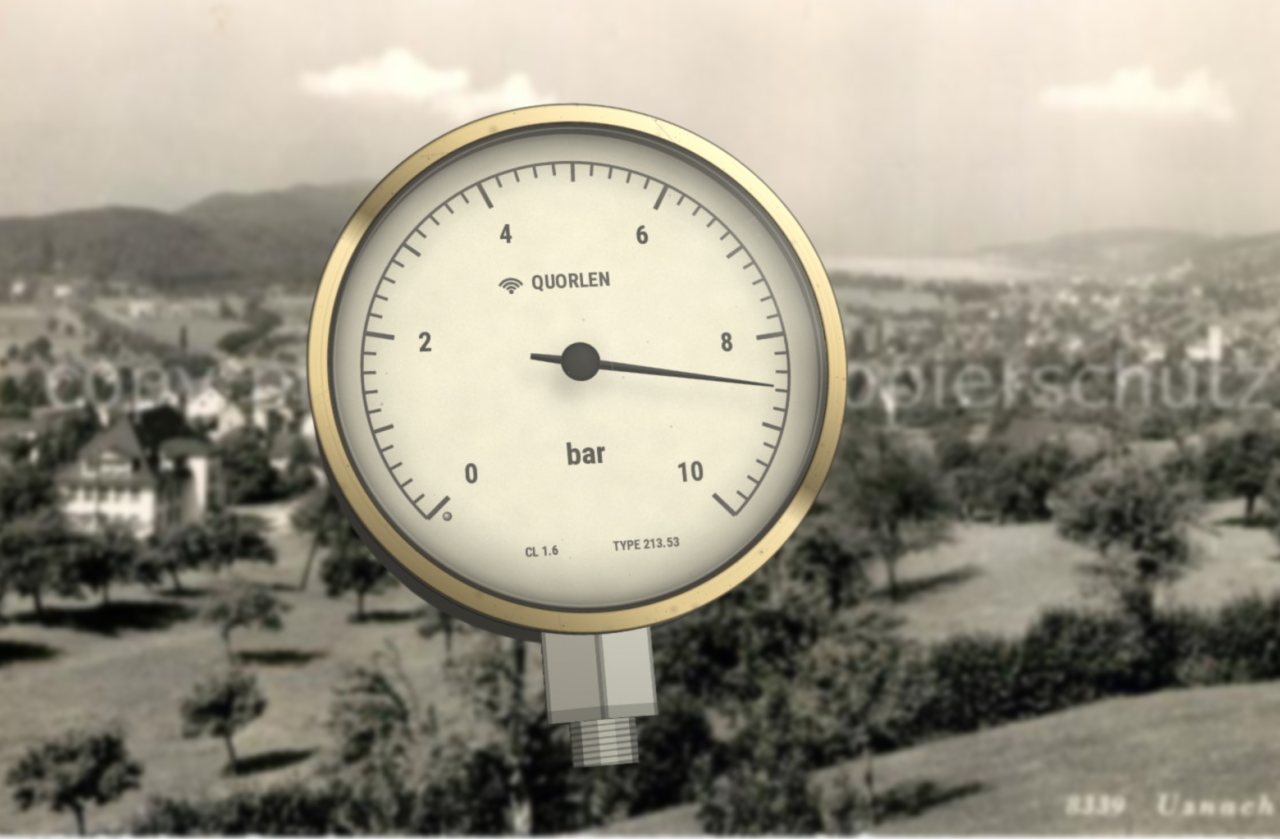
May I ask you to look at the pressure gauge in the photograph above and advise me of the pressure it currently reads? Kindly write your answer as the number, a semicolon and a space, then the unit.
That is 8.6; bar
